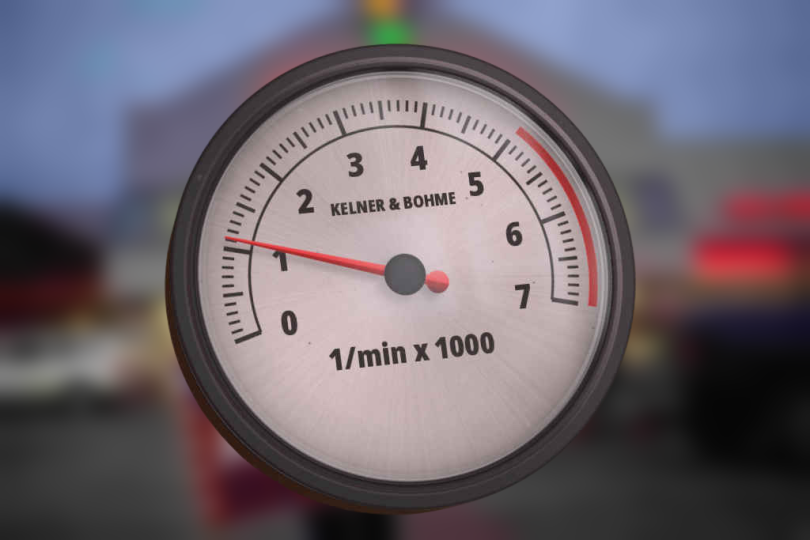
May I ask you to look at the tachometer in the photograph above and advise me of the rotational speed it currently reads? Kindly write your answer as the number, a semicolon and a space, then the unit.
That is 1100; rpm
